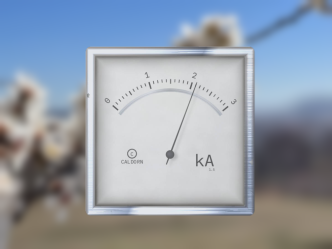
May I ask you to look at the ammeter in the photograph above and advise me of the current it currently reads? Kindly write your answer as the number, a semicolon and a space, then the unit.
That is 2.1; kA
